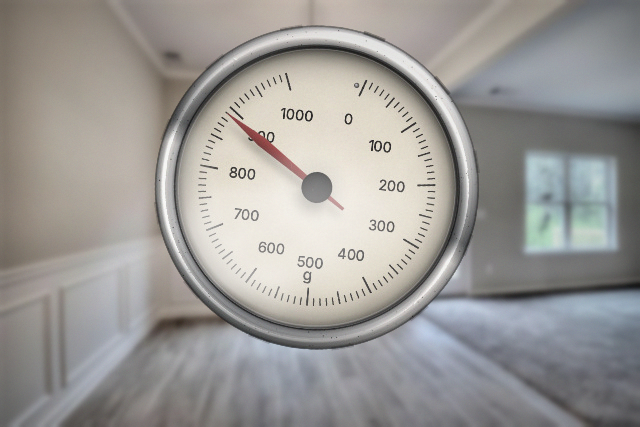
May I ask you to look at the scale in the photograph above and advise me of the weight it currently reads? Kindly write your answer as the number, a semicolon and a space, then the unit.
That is 890; g
